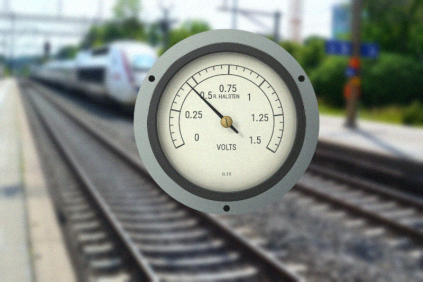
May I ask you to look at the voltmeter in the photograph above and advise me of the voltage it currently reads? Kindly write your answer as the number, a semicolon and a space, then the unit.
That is 0.45; V
